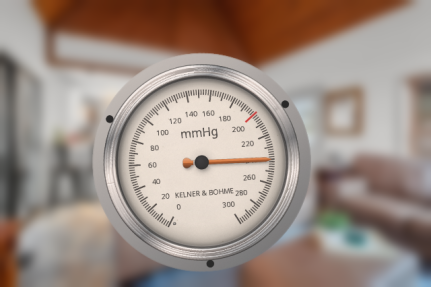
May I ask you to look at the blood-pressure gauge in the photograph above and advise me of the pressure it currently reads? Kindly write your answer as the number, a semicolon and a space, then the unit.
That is 240; mmHg
